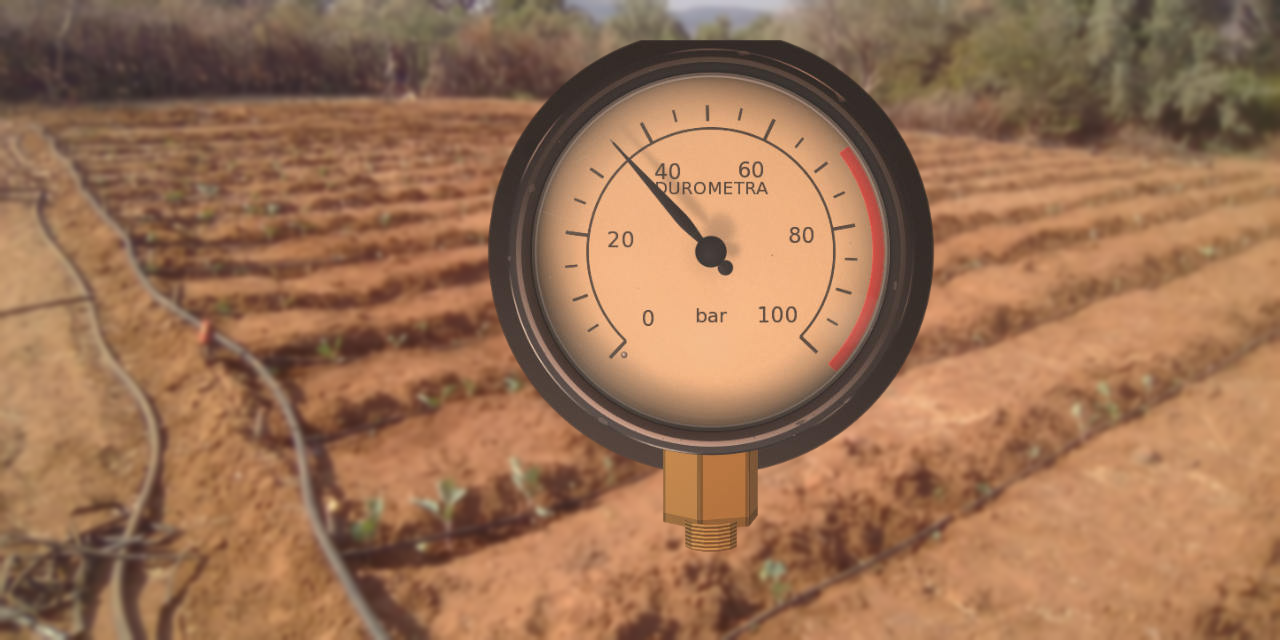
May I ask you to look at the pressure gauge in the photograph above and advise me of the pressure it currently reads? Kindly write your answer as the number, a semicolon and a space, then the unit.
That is 35; bar
